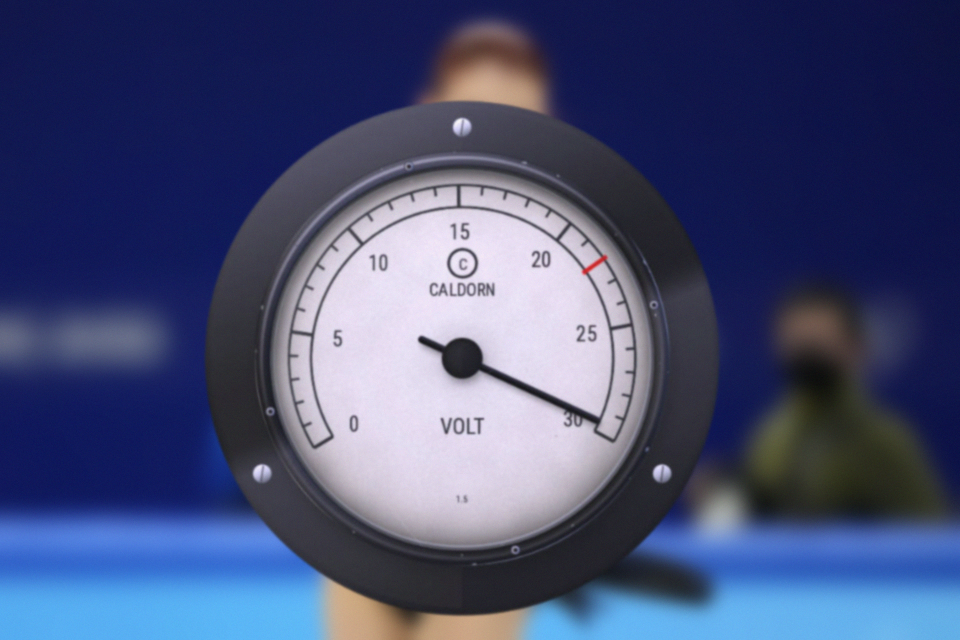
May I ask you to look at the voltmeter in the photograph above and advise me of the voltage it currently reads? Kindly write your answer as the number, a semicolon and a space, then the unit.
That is 29.5; V
